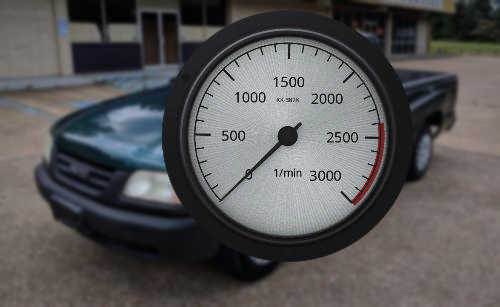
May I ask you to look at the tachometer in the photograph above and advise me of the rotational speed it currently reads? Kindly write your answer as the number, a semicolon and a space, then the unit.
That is 0; rpm
